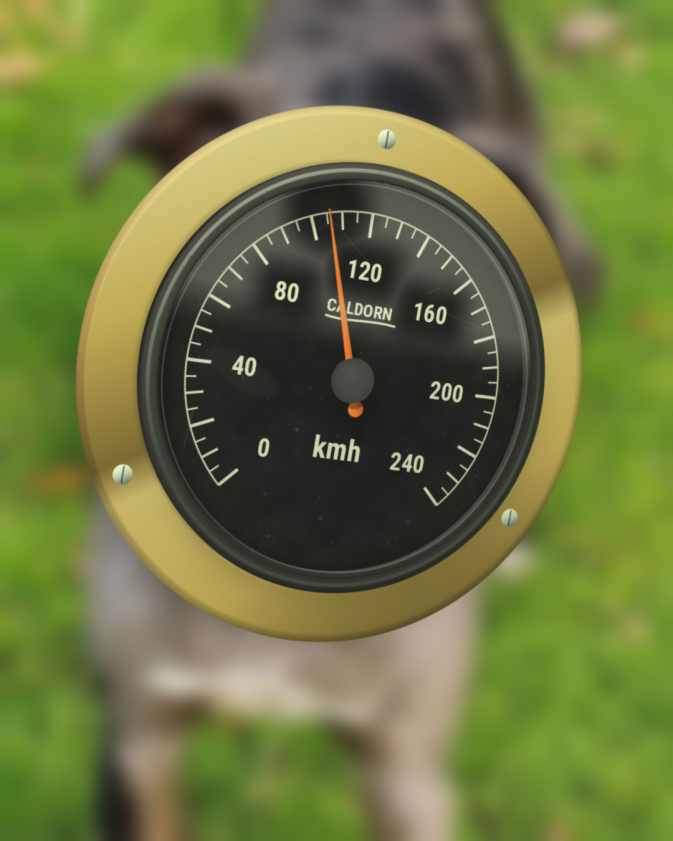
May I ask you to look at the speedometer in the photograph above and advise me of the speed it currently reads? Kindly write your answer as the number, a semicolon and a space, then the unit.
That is 105; km/h
